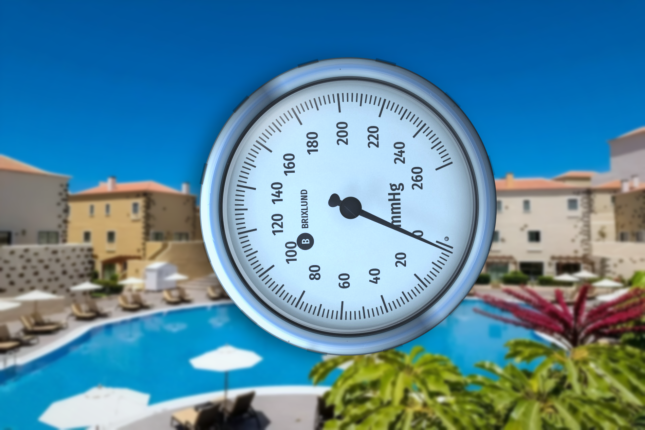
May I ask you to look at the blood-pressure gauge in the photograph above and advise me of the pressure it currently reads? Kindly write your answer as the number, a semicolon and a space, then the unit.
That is 2; mmHg
